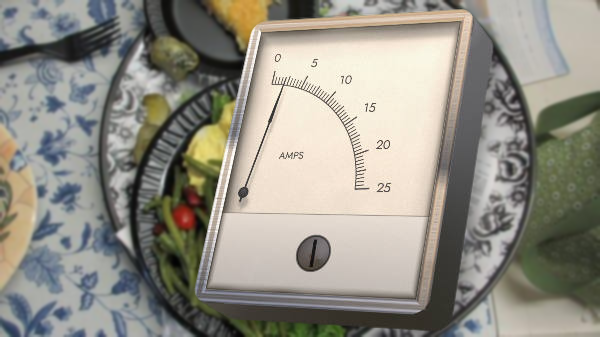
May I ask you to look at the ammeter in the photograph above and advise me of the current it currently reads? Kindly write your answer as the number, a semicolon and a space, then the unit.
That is 2.5; A
